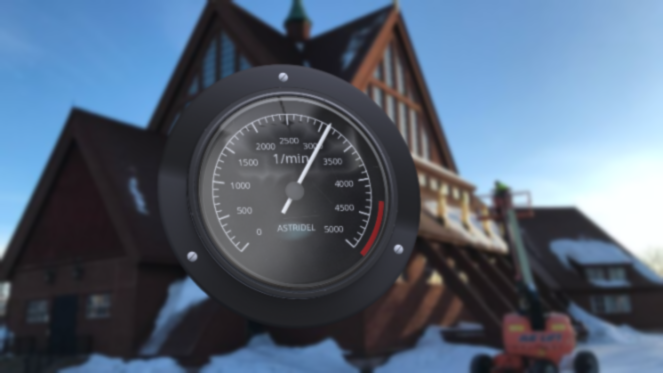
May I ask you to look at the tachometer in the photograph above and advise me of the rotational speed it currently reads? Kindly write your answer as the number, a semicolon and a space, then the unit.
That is 3100; rpm
